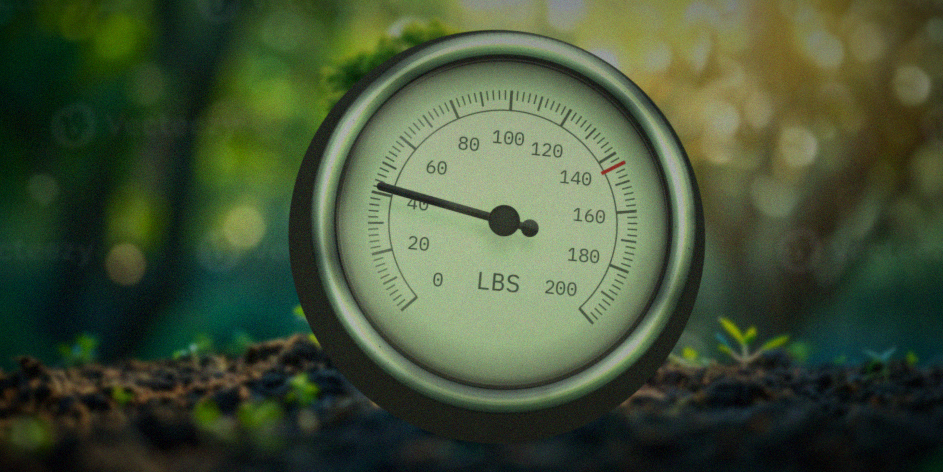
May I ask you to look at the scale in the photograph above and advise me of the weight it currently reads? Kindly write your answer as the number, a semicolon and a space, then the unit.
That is 42; lb
